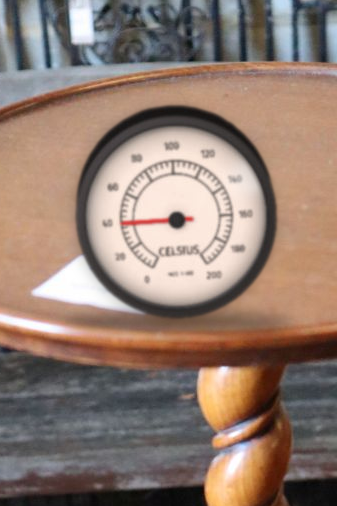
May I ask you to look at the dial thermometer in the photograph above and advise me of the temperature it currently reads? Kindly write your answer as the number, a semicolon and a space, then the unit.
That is 40; °C
